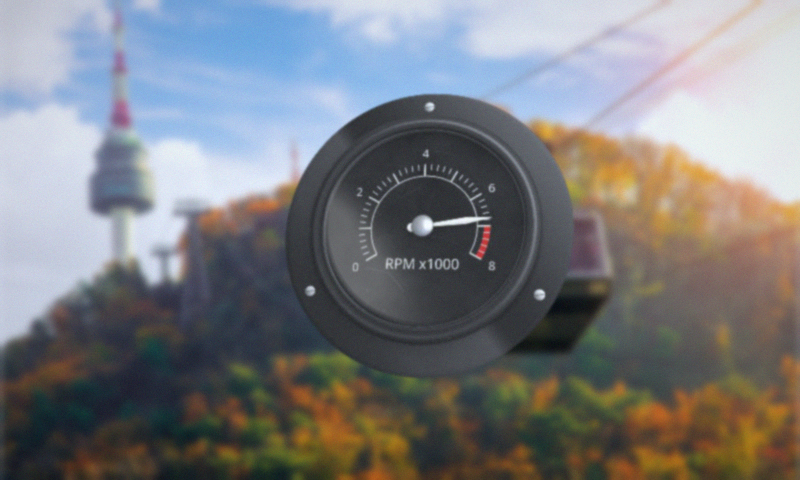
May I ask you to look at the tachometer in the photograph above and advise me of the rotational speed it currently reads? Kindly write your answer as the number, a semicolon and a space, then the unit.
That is 6800; rpm
